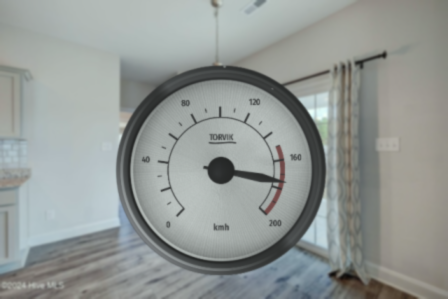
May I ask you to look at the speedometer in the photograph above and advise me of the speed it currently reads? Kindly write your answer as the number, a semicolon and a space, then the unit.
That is 175; km/h
